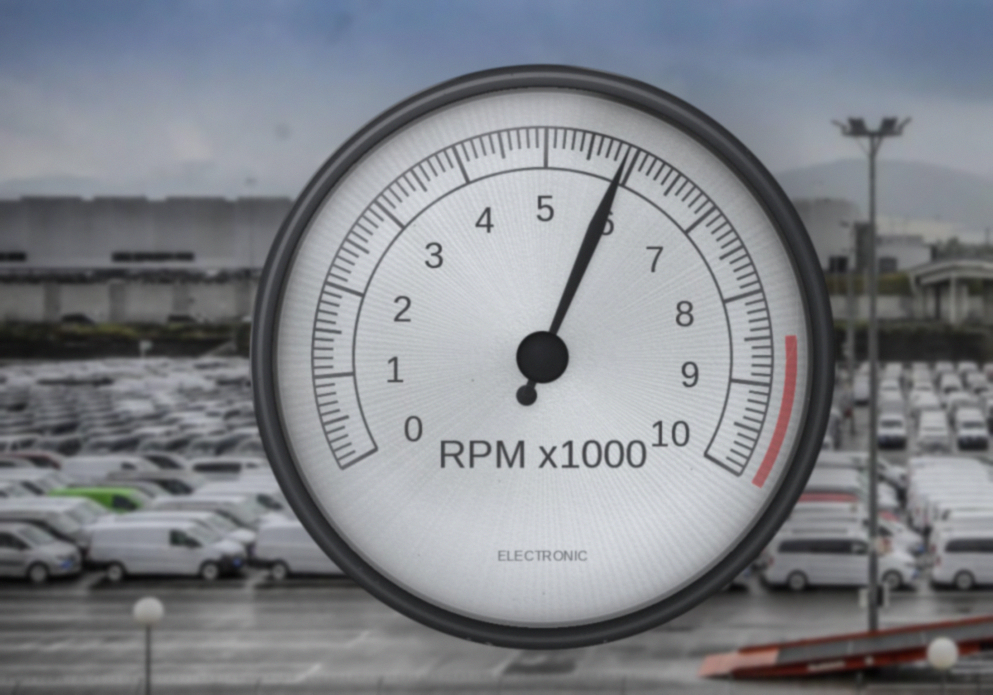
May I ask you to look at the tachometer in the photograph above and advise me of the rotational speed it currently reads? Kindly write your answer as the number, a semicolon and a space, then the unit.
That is 5900; rpm
